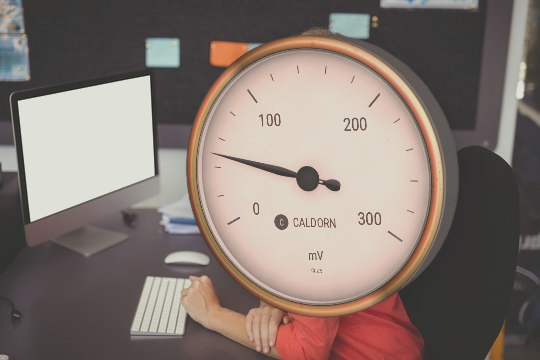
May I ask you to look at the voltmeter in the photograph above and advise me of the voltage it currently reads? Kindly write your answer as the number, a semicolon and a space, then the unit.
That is 50; mV
